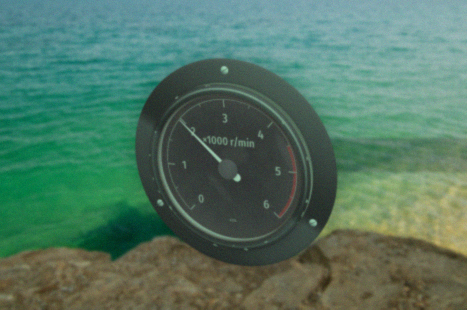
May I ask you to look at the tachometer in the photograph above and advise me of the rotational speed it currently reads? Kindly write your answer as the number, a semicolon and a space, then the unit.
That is 2000; rpm
